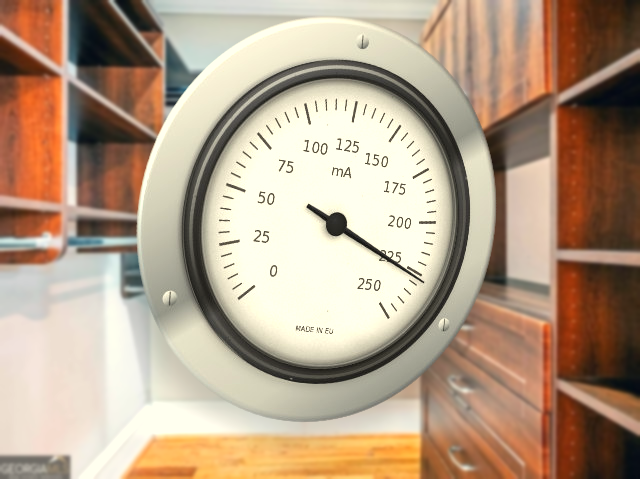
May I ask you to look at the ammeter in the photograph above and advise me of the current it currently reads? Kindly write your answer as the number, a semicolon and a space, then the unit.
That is 227.5; mA
